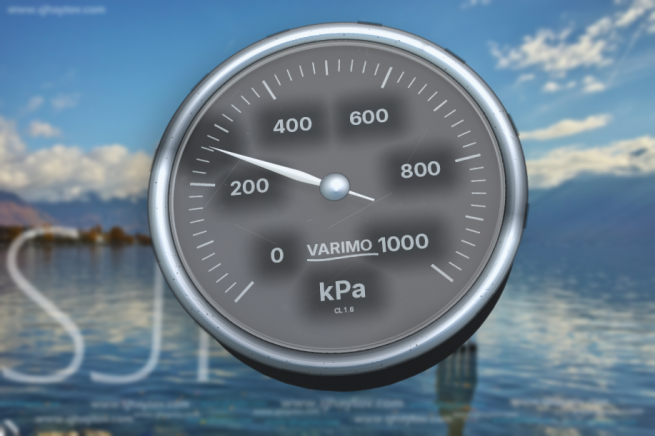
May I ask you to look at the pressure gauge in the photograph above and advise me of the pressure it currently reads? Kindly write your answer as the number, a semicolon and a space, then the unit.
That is 260; kPa
